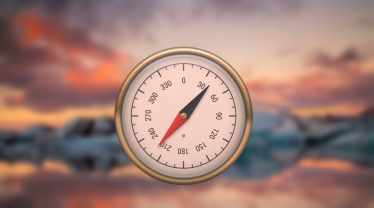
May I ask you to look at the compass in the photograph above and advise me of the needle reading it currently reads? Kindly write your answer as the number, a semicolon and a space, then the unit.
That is 220; °
